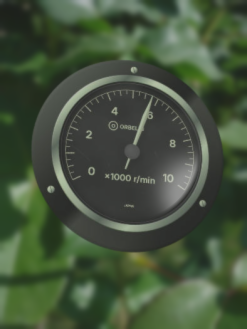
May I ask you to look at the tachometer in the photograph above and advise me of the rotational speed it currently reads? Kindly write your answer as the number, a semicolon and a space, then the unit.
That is 5750; rpm
